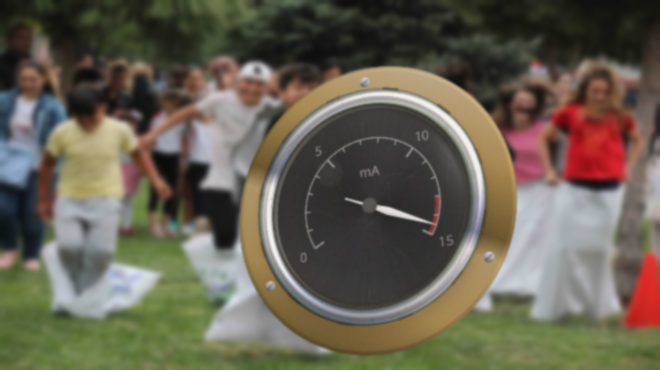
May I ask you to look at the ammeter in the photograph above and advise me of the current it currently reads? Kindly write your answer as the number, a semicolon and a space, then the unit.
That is 14.5; mA
